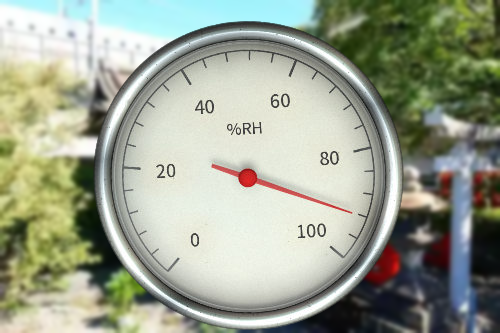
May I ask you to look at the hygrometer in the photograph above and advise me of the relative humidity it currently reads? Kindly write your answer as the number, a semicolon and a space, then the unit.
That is 92; %
